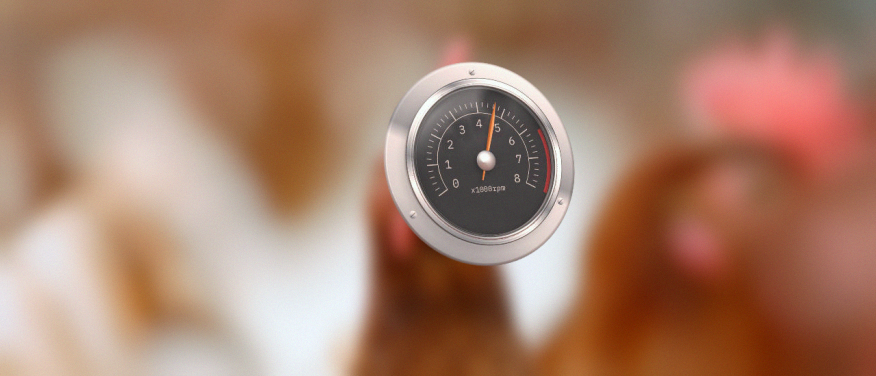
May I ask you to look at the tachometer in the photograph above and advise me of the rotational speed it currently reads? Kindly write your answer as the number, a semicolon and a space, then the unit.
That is 4600; rpm
